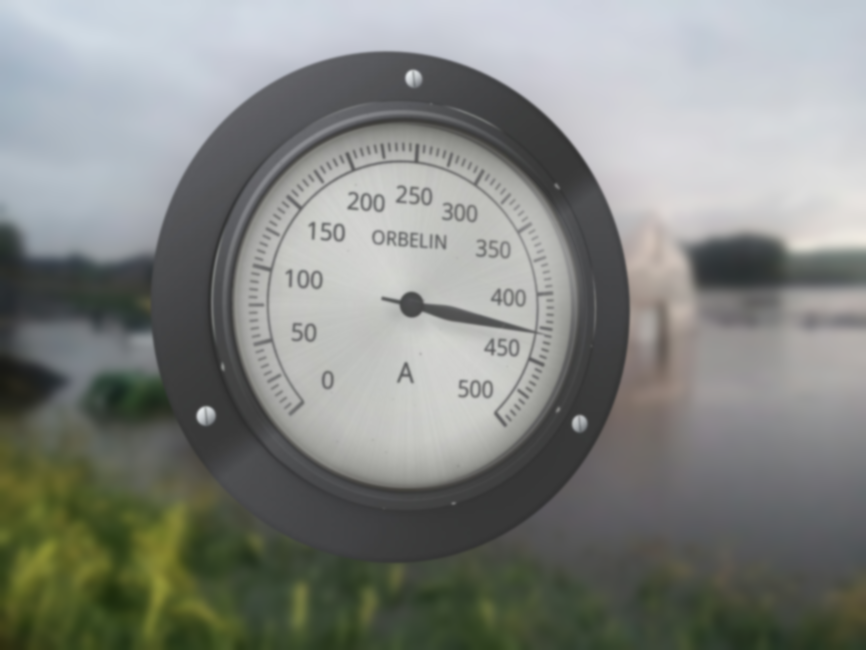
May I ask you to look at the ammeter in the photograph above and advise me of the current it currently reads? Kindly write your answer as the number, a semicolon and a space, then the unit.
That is 430; A
